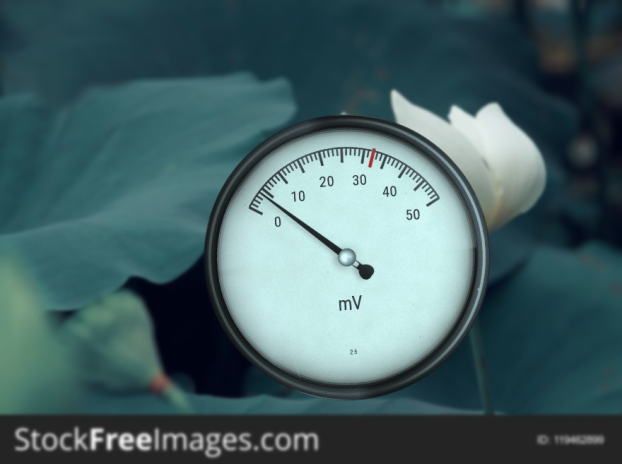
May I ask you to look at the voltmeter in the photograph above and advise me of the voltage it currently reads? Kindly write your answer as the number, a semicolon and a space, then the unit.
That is 4; mV
